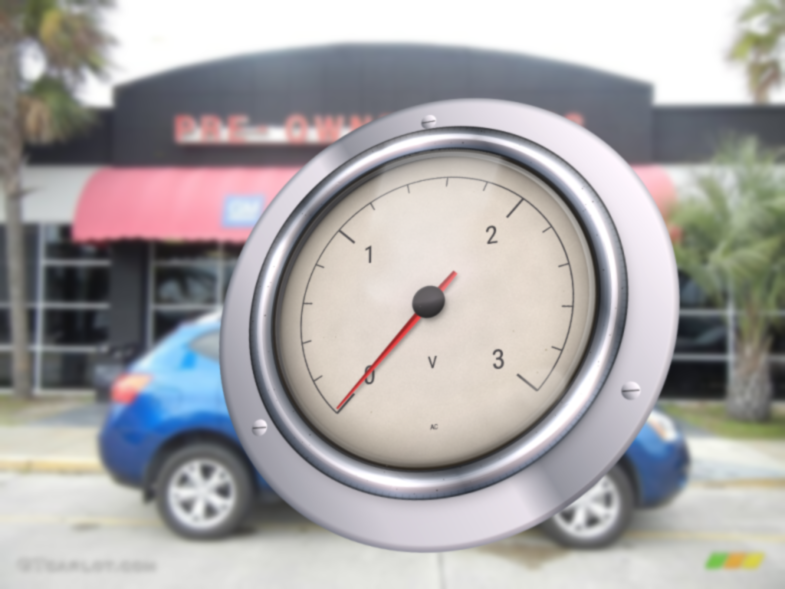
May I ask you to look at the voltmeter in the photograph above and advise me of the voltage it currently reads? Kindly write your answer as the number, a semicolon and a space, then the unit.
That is 0; V
